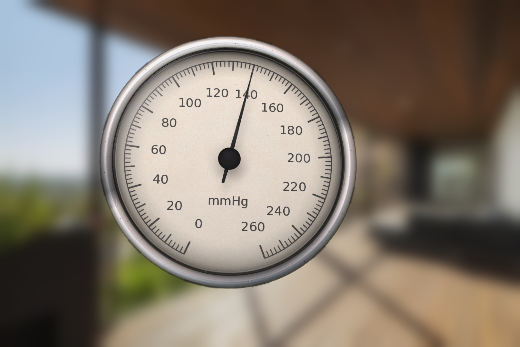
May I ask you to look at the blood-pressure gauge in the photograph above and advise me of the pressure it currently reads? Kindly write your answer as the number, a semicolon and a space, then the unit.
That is 140; mmHg
